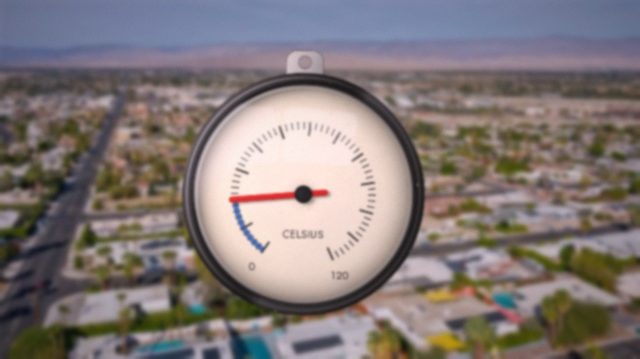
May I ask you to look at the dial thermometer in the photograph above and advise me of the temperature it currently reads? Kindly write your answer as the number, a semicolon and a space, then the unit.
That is 20; °C
